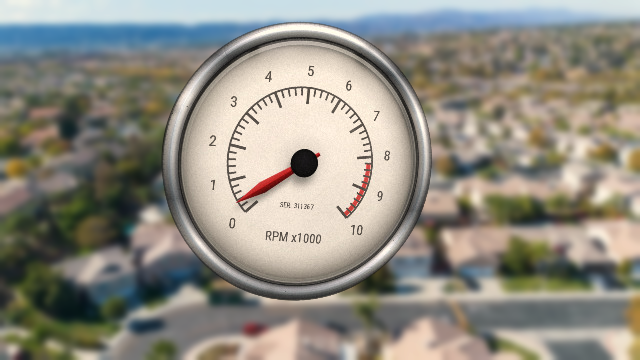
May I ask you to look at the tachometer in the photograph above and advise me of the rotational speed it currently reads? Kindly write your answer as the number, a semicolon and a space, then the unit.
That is 400; rpm
